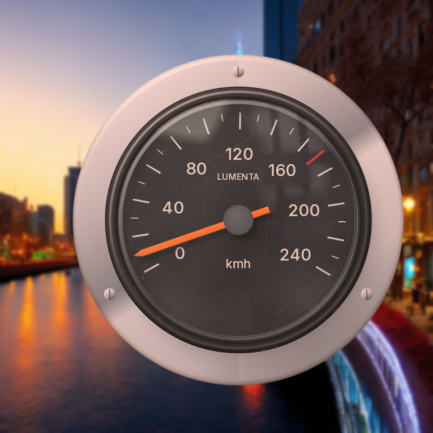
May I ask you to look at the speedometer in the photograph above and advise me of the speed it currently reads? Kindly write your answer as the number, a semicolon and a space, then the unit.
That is 10; km/h
